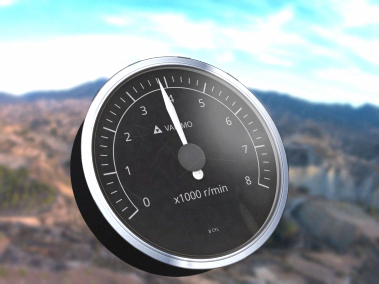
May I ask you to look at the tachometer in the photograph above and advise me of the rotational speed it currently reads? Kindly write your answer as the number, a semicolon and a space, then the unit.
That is 3800; rpm
